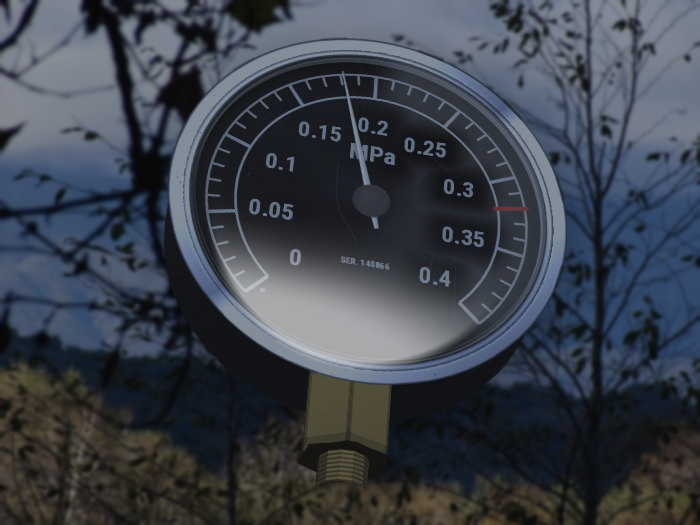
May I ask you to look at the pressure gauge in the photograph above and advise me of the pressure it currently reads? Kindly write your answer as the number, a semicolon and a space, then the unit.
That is 0.18; MPa
